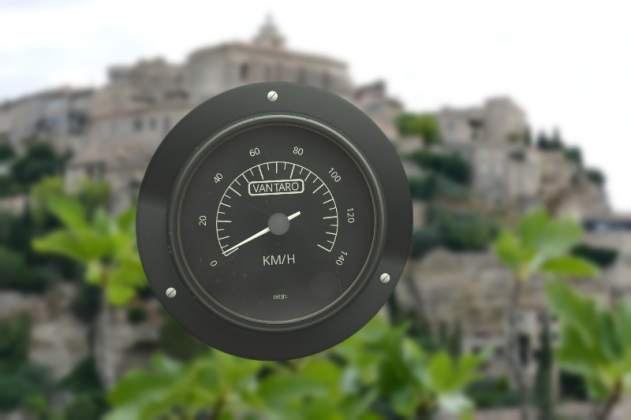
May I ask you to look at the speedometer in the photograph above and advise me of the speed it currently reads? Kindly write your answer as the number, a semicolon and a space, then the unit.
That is 2.5; km/h
